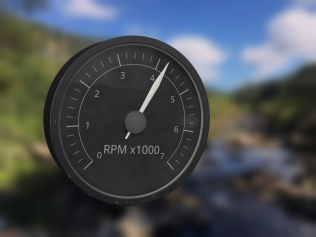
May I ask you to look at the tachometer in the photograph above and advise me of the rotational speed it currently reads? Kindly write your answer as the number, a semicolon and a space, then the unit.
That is 4200; rpm
